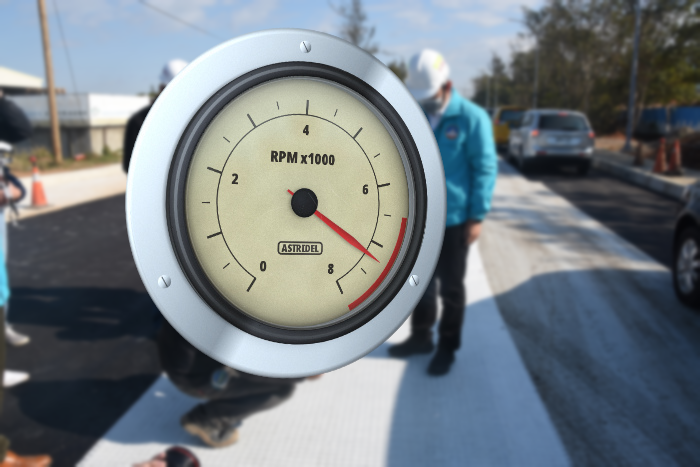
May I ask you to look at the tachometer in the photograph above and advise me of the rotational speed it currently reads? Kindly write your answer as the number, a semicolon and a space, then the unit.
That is 7250; rpm
